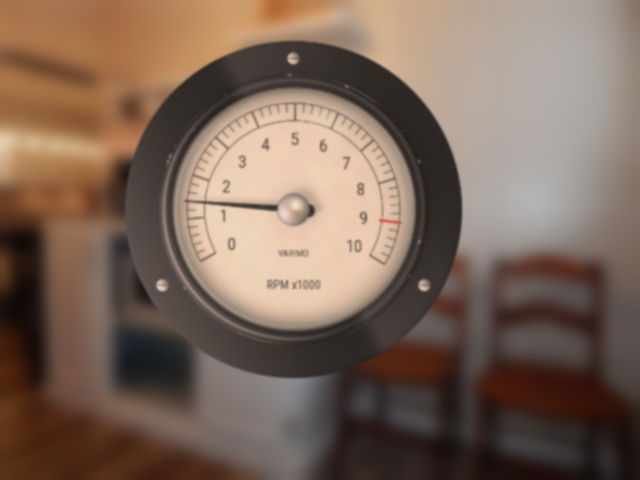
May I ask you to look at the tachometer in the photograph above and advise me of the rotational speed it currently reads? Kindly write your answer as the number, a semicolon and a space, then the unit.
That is 1400; rpm
